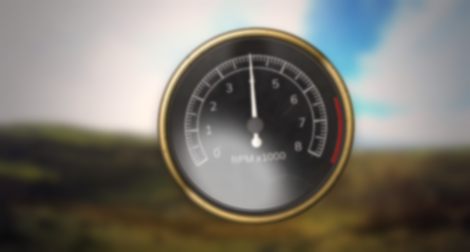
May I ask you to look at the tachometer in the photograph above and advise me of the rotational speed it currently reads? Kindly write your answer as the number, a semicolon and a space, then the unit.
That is 4000; rpm
